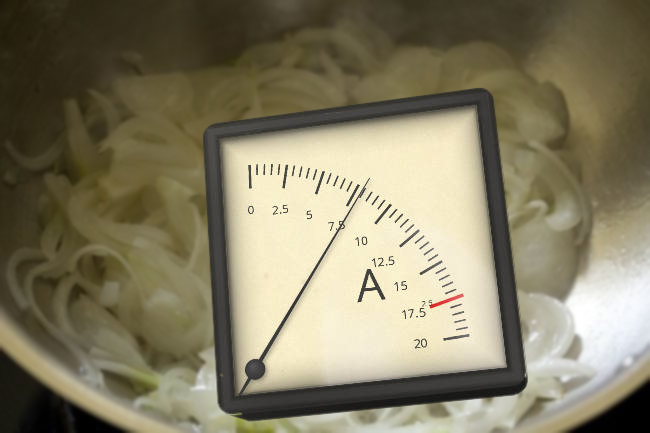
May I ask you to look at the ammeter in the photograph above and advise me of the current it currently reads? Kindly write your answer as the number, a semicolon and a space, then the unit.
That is 8; A
